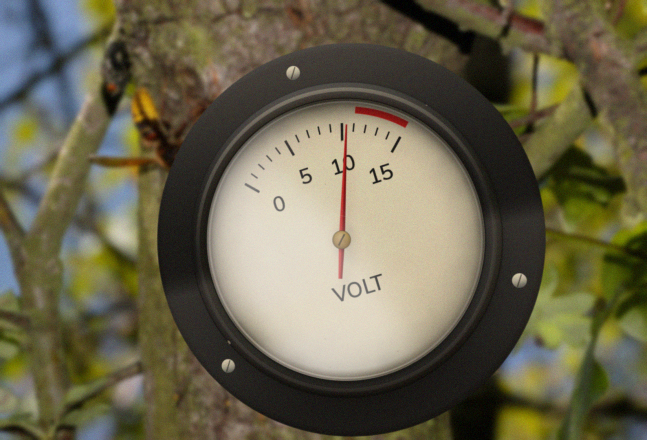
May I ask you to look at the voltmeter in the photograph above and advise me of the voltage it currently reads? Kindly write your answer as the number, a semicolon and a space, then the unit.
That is 10.5; V
